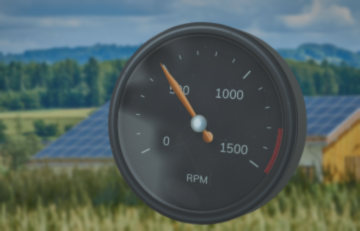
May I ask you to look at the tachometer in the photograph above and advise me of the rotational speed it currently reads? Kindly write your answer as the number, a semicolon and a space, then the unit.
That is 500; rpm
